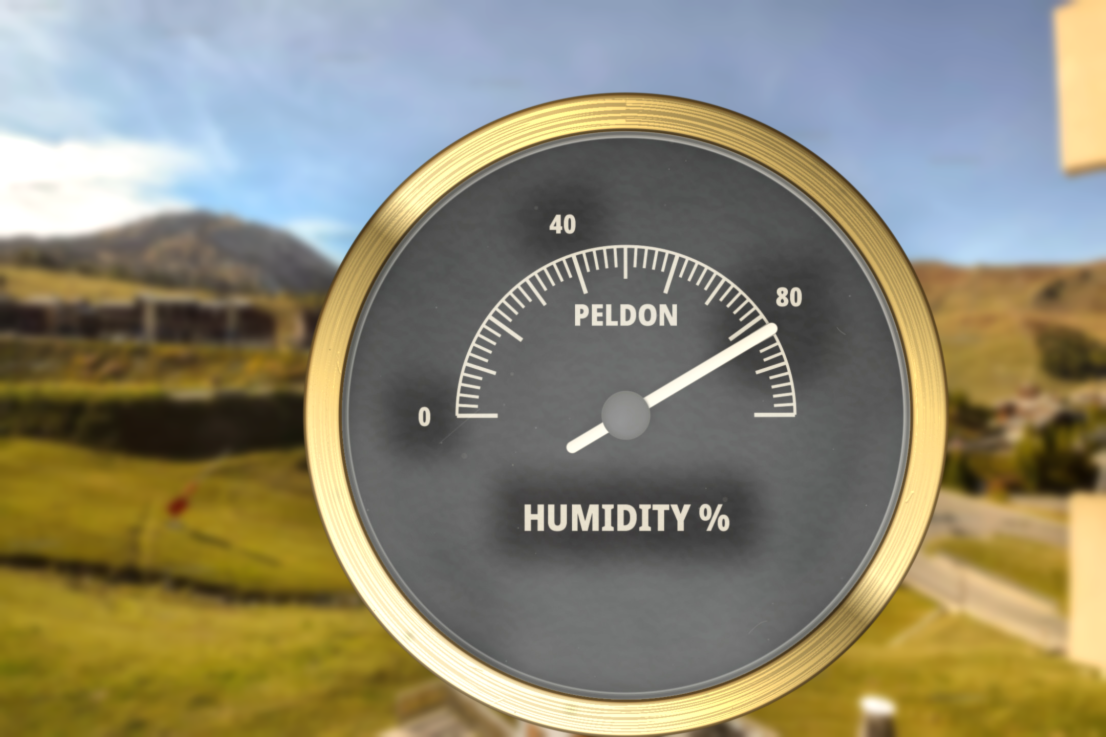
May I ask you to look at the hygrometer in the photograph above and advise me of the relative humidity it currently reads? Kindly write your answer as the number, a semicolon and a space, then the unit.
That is 83; %
